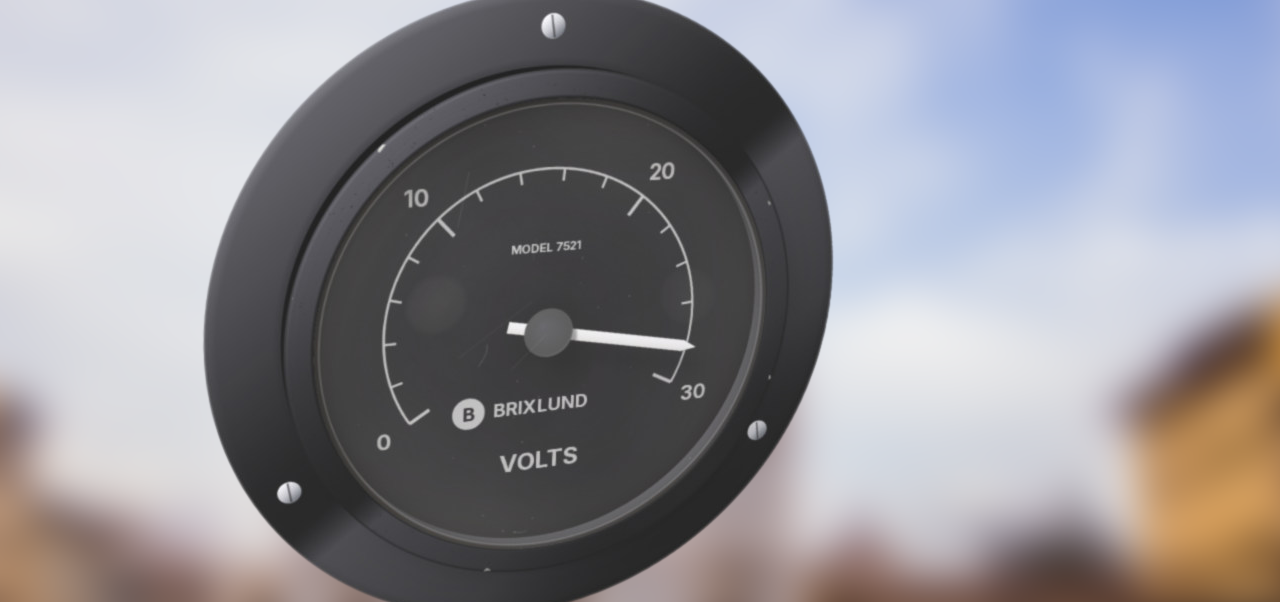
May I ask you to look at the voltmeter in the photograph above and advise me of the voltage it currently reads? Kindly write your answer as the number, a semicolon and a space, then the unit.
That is 28; V
